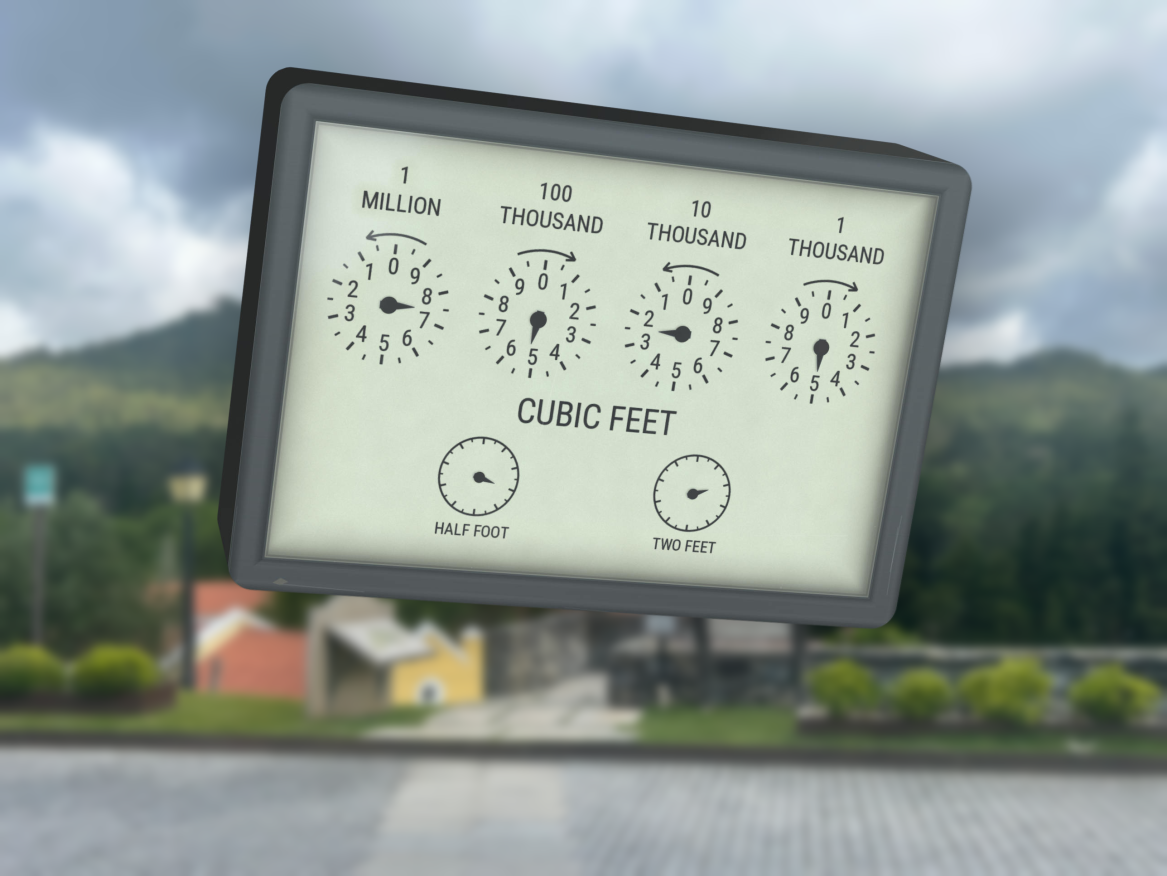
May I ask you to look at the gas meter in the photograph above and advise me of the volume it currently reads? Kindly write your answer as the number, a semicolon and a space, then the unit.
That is 752500; ft³
